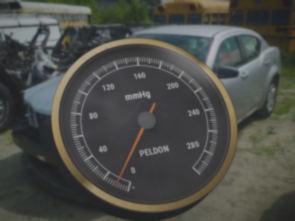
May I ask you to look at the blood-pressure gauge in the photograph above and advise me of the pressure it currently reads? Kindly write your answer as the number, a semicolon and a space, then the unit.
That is 10; mmHg
